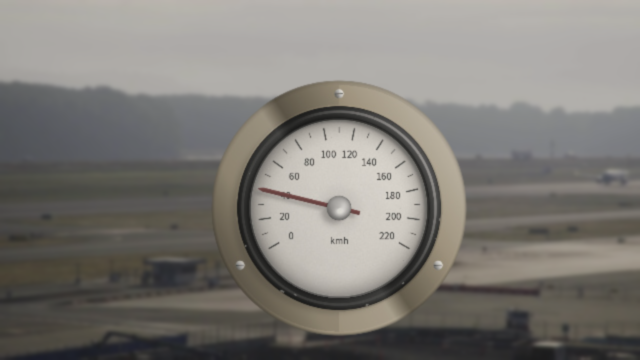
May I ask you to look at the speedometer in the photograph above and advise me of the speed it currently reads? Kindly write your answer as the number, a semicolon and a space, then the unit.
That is 40; km/h
